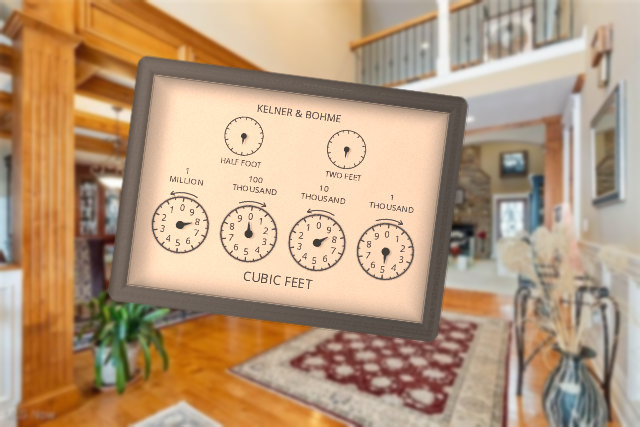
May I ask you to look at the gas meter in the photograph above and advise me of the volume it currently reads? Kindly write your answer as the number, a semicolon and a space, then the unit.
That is 798500; ft³
